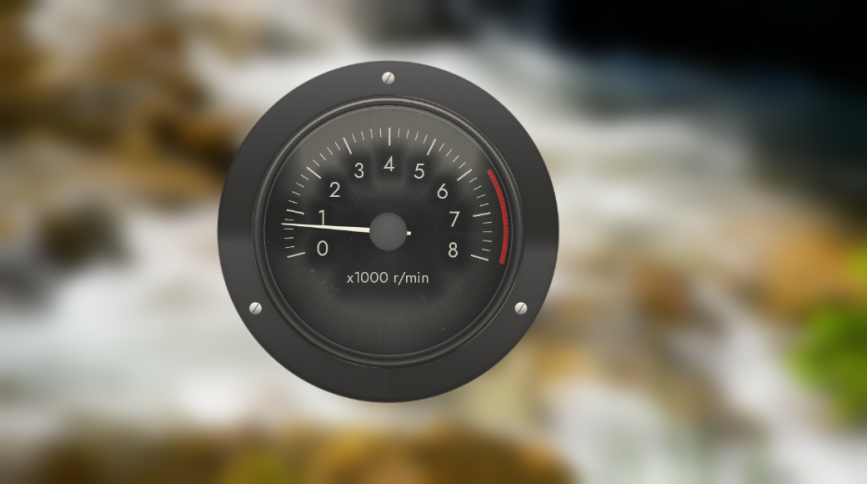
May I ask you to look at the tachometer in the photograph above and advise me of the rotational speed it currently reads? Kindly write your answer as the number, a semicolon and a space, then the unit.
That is 700; rpm
